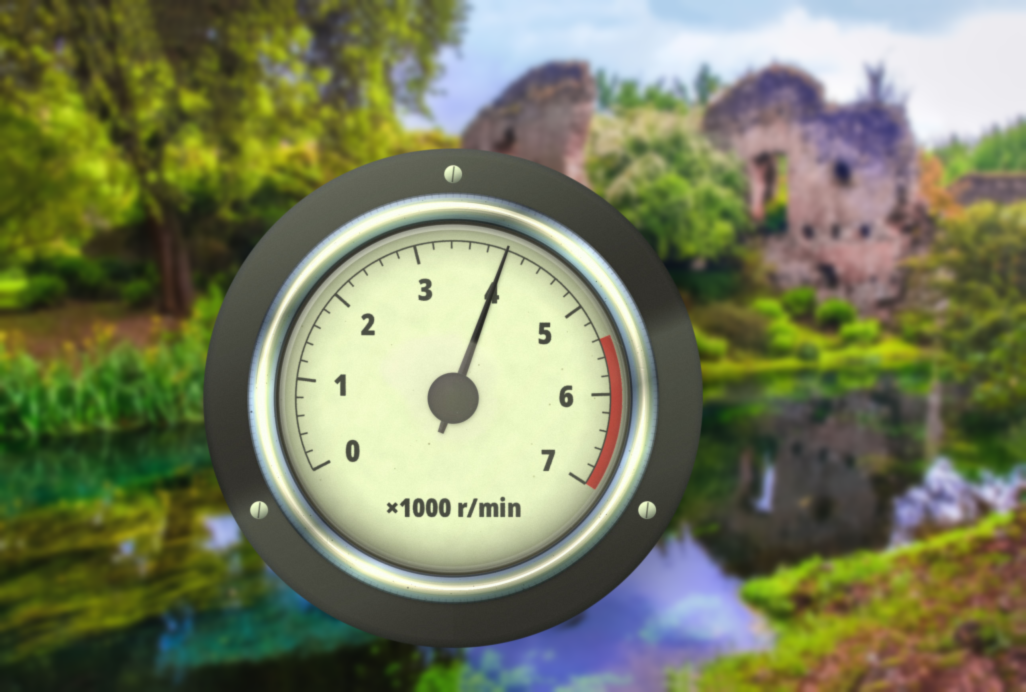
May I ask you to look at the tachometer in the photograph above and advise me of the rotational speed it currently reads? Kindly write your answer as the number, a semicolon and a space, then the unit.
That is 4000; rpm
